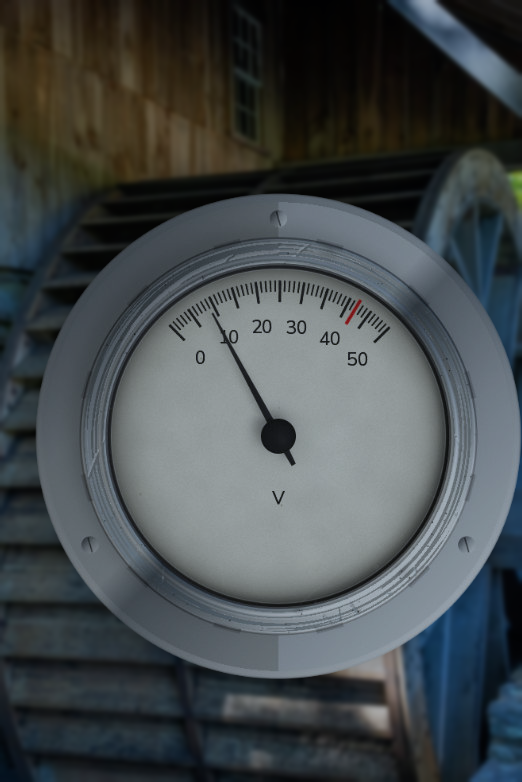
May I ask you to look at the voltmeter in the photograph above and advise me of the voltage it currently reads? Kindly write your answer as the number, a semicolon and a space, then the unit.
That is 9; V
